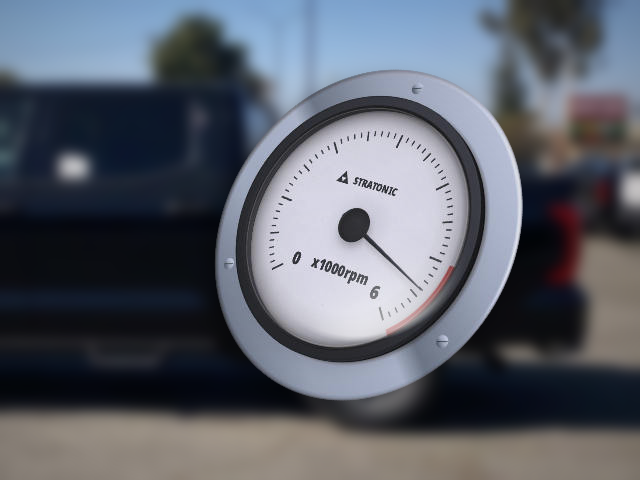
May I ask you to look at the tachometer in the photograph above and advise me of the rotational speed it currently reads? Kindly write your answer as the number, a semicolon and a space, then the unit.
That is 5400; rpm
